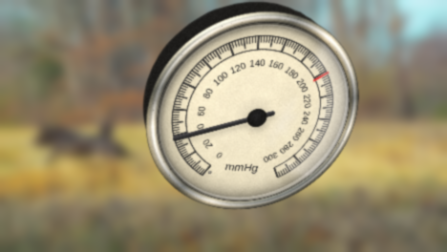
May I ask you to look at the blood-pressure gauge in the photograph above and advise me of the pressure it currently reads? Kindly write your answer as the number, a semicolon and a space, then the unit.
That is 40; mmHg
